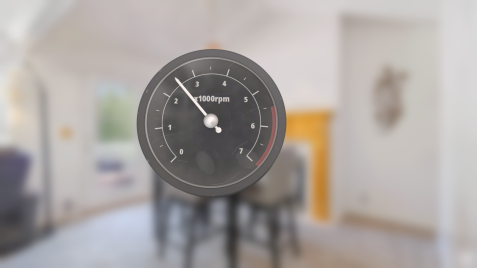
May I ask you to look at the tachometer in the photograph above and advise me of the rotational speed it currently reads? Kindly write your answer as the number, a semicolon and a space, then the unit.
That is 2500; rpm
